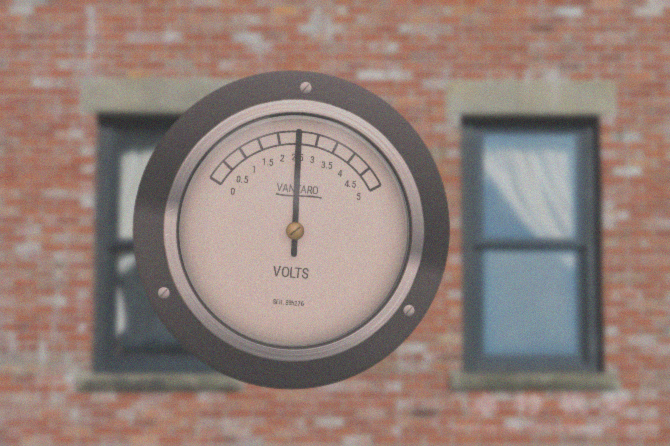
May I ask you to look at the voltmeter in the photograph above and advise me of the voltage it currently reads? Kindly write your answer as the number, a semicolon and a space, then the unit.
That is 2.5; V
